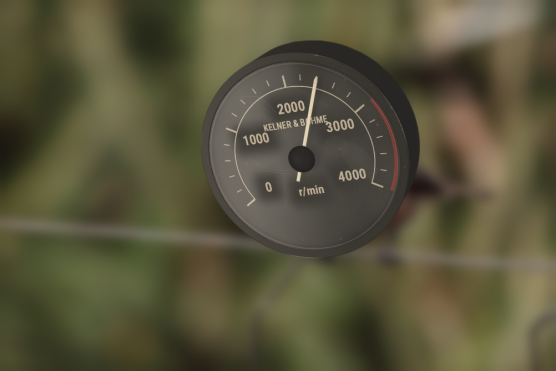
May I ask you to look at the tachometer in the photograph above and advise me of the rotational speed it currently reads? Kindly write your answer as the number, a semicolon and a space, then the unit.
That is 2400; rpm
